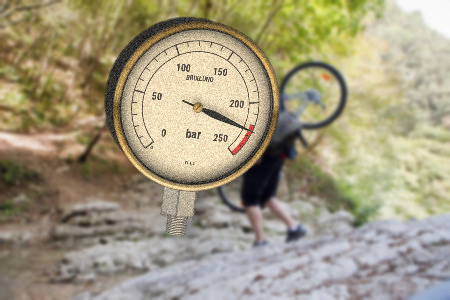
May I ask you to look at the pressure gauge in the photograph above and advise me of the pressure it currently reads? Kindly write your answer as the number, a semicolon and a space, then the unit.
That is 225; bar
